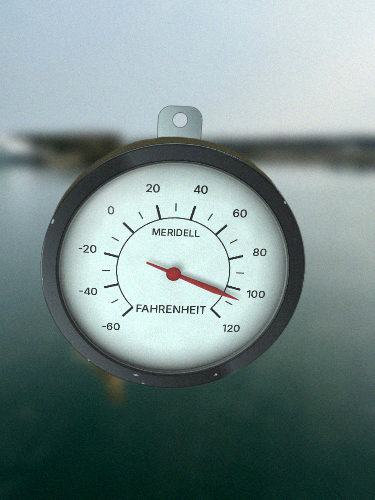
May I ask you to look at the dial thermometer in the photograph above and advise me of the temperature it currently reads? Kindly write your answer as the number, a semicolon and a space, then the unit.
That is 105; °F
